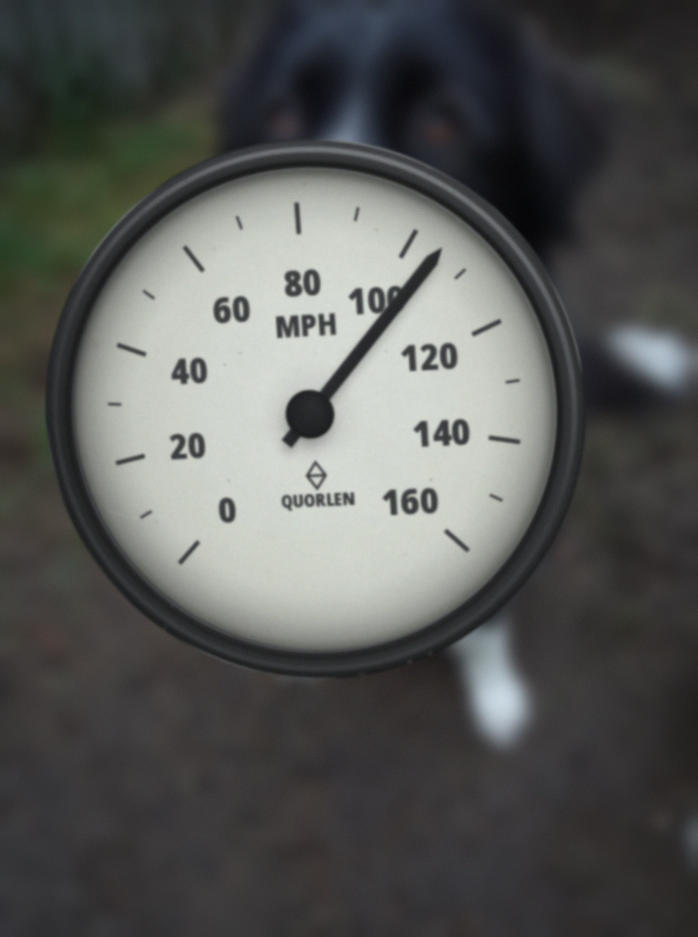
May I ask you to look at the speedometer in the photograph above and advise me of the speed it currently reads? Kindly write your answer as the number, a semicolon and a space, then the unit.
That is 105; mph
